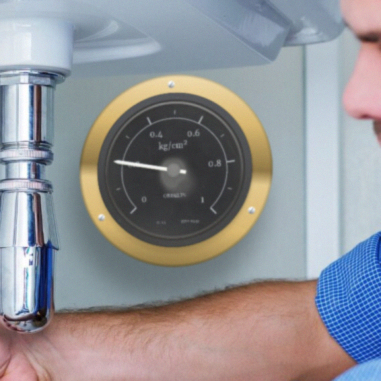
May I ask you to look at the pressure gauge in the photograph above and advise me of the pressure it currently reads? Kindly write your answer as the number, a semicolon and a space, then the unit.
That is 0.2; kg/cm²
